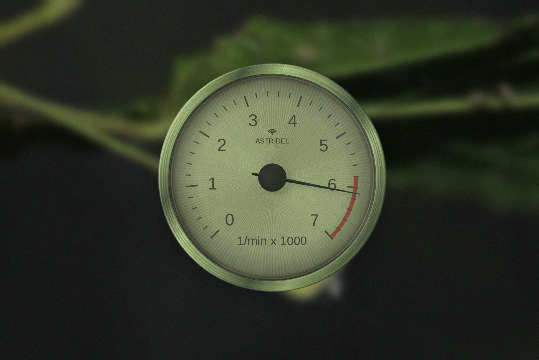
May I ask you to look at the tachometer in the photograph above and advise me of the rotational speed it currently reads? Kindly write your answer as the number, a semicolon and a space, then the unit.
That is 6100; rpm
